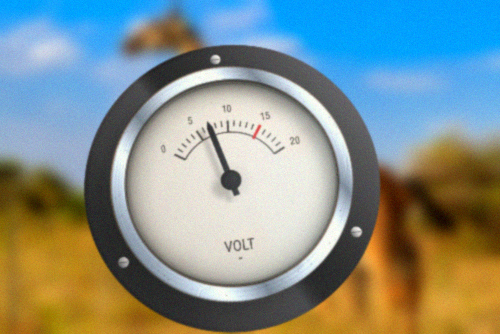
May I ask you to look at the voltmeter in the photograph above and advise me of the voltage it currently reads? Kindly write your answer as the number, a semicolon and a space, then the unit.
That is 7; V
